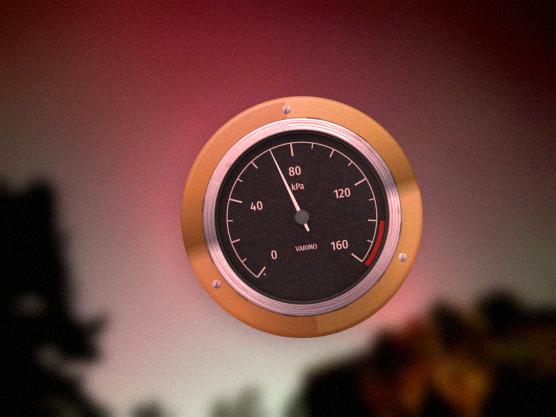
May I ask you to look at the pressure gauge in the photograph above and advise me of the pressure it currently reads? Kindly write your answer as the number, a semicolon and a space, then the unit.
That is 70; kPa
